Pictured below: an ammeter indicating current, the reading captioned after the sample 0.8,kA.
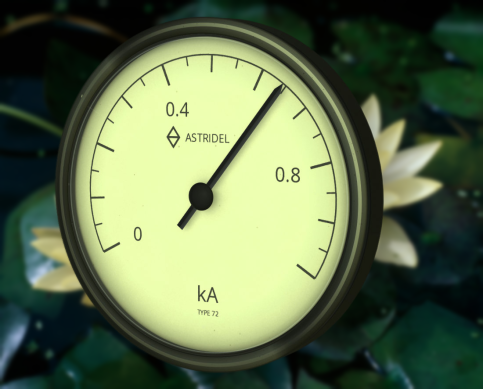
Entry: 0.65,kA
